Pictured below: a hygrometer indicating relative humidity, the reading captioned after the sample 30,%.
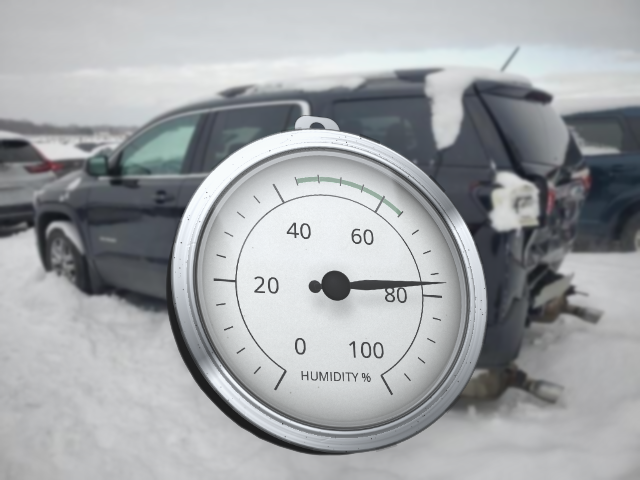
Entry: 78,%
